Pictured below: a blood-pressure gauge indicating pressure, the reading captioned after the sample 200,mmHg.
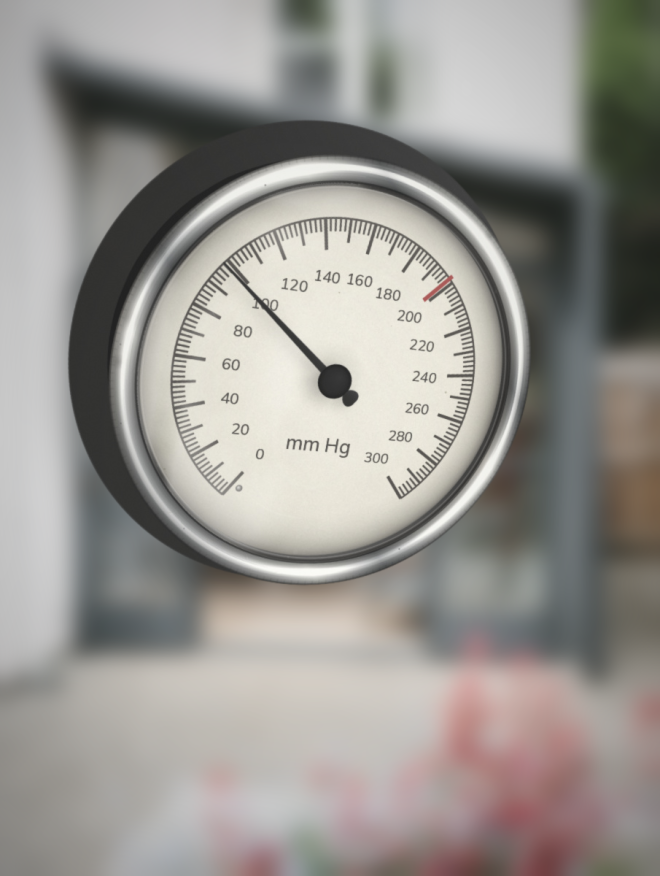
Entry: 98,mmHg
